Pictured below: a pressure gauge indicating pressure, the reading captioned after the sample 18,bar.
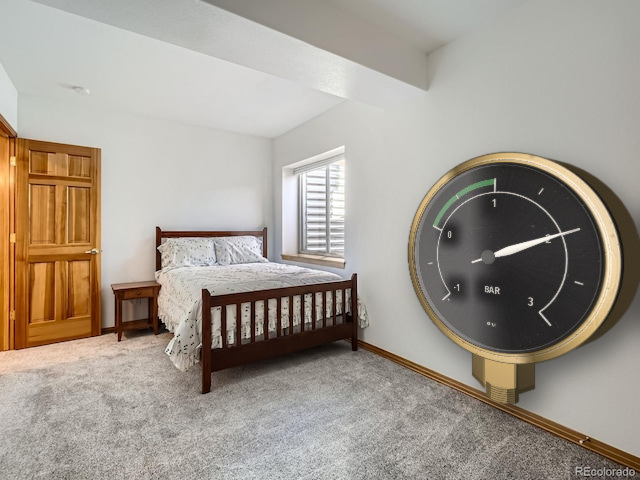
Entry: 2,bar
